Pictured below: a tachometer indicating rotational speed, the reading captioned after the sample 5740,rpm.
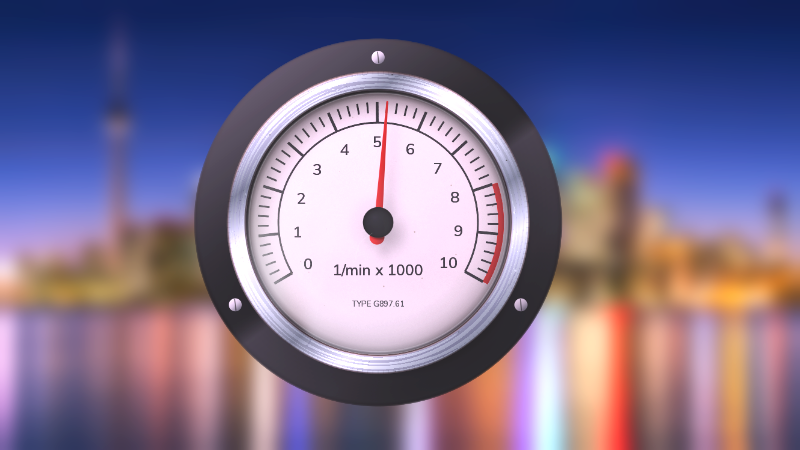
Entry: 5200,rpm
